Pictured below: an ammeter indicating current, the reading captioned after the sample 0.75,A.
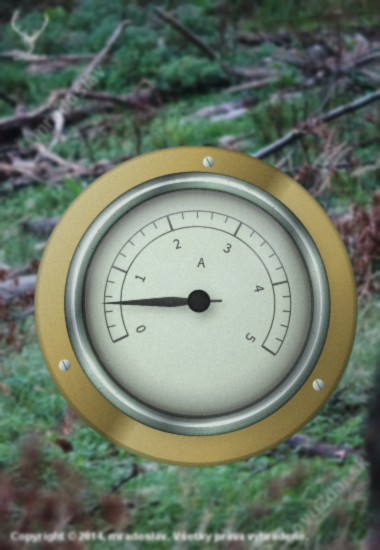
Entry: 0.5,A
